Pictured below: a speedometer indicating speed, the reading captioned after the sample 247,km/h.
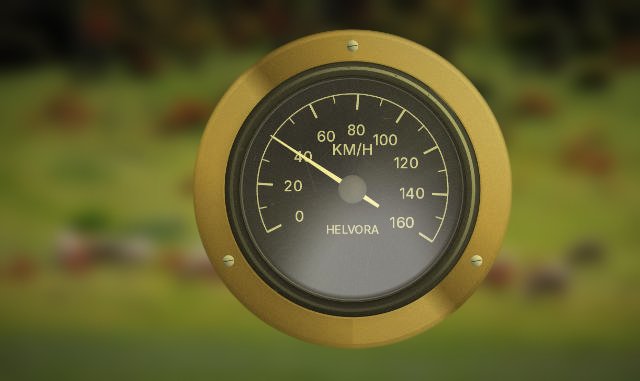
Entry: 40,km/h
